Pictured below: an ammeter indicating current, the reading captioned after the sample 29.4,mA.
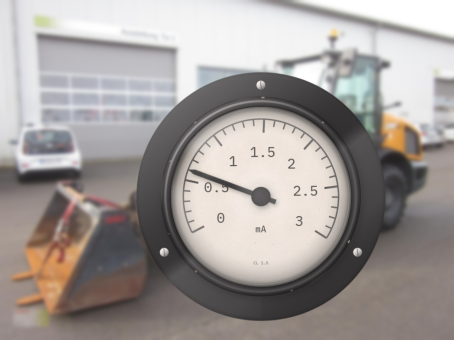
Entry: 0.6,mA
